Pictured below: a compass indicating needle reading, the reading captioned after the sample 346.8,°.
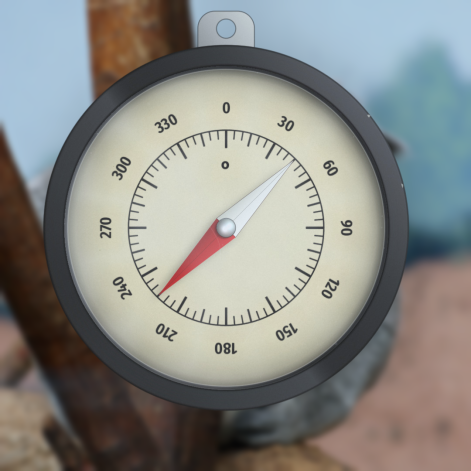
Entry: 225,°
